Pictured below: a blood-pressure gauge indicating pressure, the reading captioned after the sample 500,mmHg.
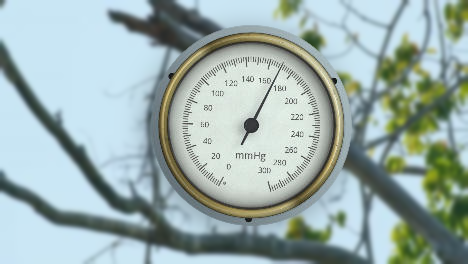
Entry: 170,mmHg
